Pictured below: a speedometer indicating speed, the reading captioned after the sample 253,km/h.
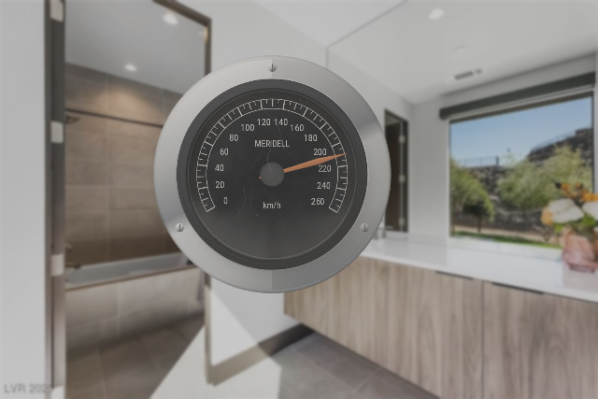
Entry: 210,km/h
